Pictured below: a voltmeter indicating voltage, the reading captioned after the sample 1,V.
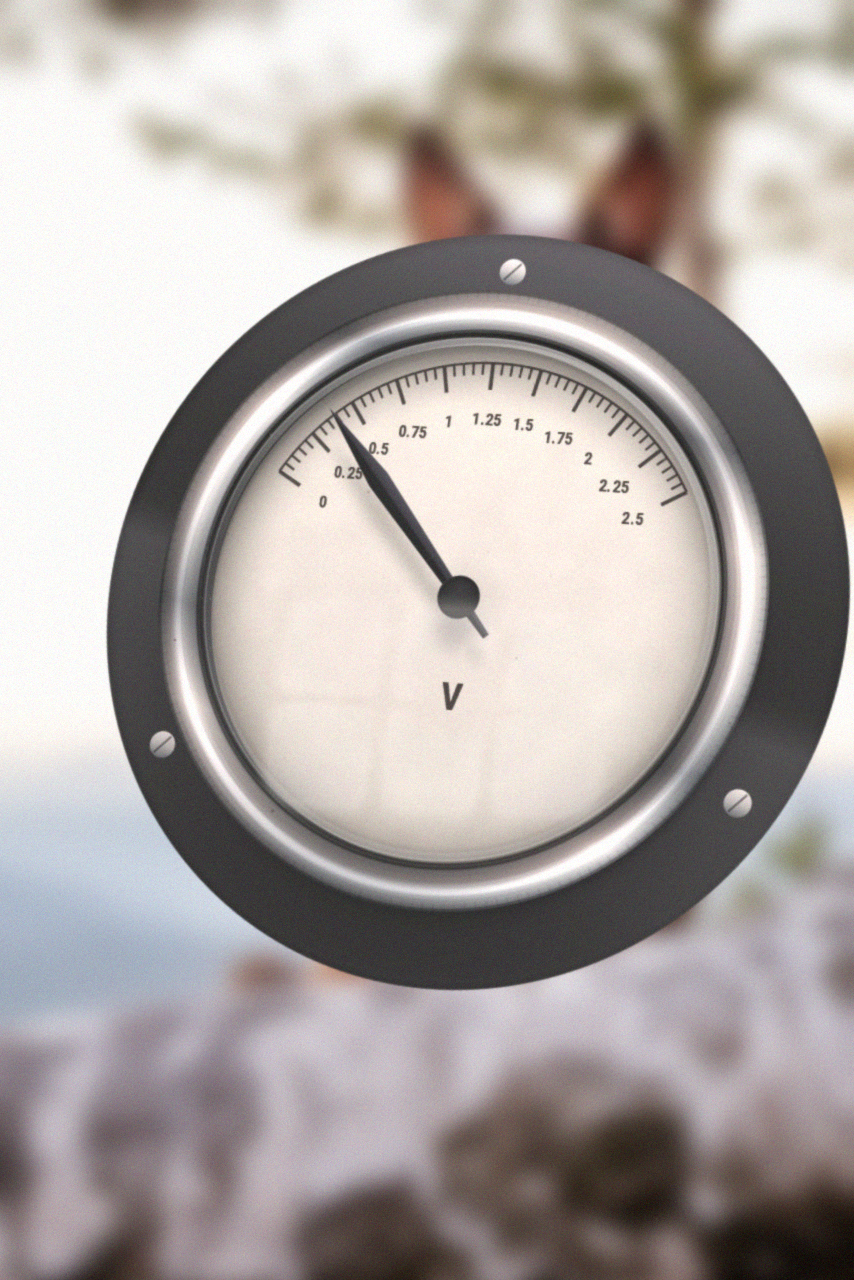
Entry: 0.4,V
